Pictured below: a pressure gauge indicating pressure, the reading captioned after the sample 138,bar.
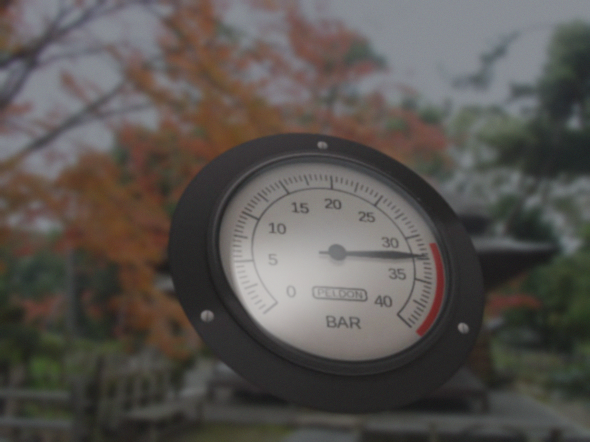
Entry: 32.5,bar
